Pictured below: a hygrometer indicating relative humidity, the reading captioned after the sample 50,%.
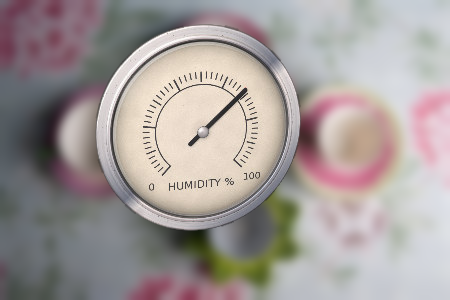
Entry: 68,%
